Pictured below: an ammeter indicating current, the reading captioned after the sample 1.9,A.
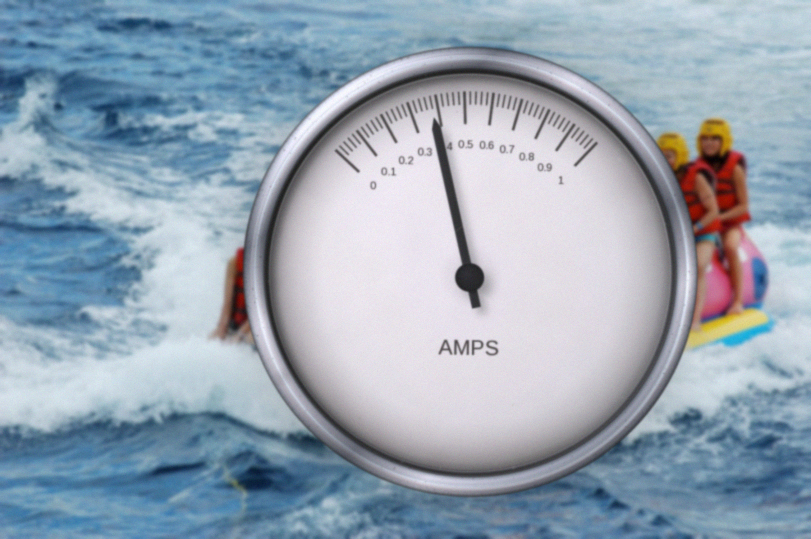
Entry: 0.38,A
